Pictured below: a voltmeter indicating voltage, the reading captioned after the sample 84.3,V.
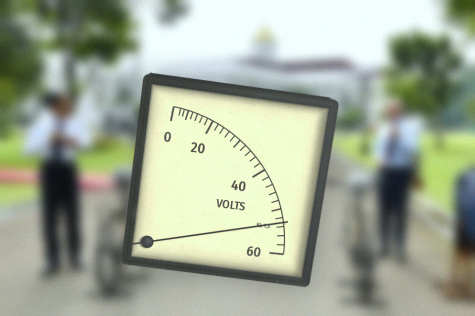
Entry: 53,V
